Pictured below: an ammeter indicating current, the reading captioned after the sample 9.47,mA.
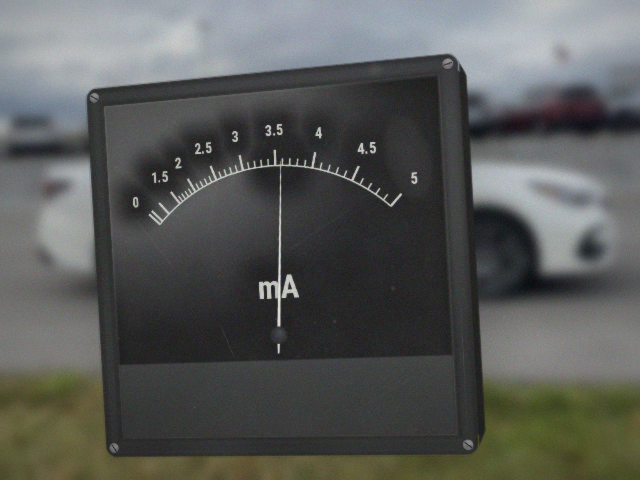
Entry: 3.6,mA
